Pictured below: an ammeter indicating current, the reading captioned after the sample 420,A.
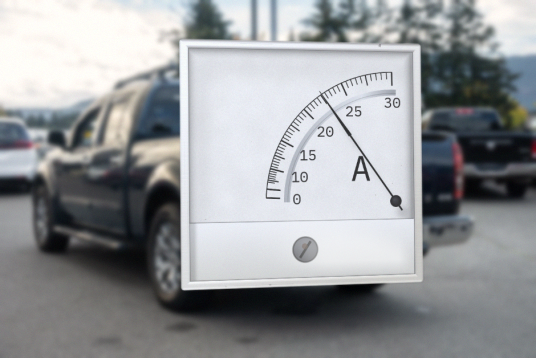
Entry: 22.5,A
